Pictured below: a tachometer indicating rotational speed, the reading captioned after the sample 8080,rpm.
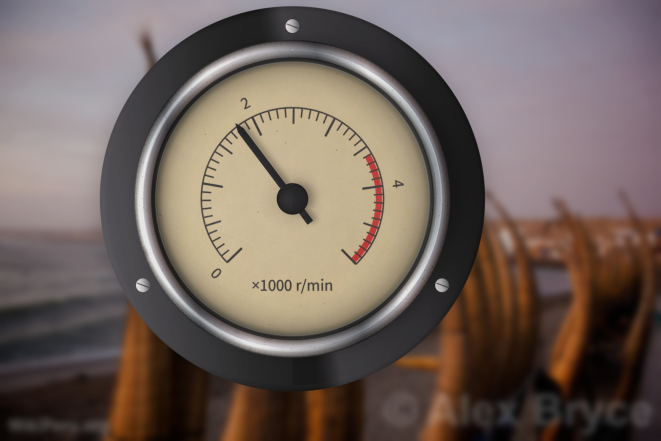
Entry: 1800,rpm
